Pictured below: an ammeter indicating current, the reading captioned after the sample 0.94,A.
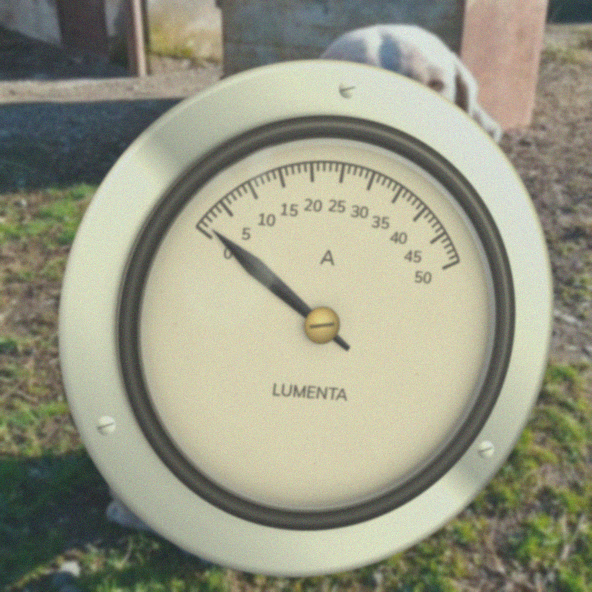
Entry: 1,A
